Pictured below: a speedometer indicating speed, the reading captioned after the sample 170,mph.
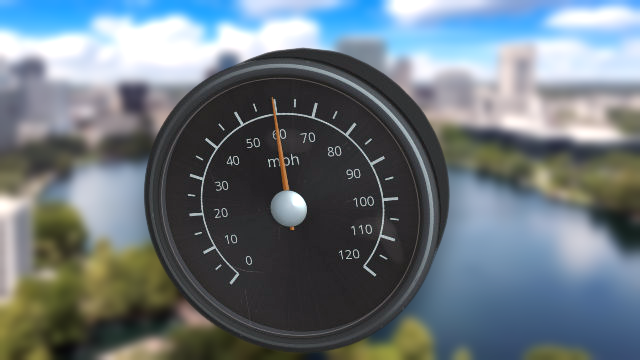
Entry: 60,mph
